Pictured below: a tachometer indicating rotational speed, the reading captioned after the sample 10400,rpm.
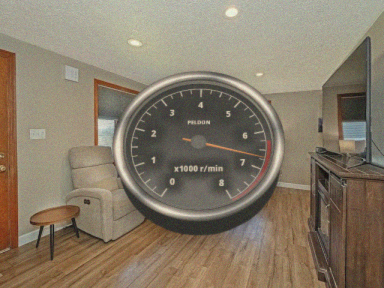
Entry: 6750,rpm
